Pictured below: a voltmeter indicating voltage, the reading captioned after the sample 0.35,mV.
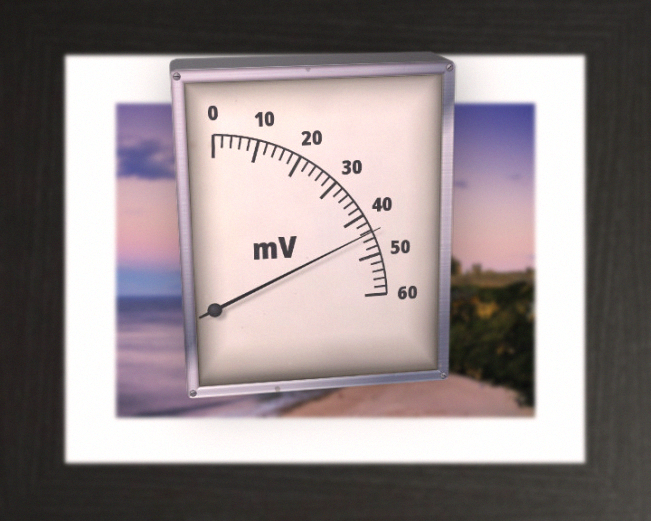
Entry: 44,mV
